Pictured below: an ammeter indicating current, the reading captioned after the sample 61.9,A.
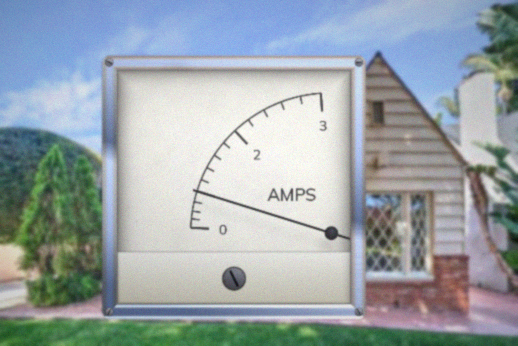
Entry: 1,A
